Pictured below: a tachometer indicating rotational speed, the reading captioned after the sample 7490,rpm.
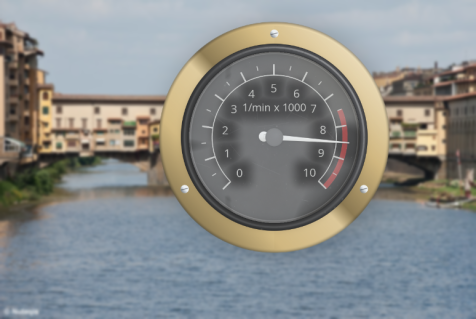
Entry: 8500,rpm
